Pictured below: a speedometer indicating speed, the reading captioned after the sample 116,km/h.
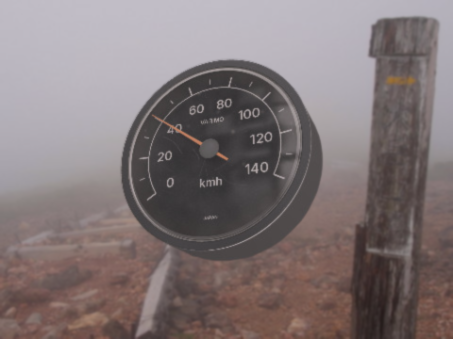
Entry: 40,km/h
